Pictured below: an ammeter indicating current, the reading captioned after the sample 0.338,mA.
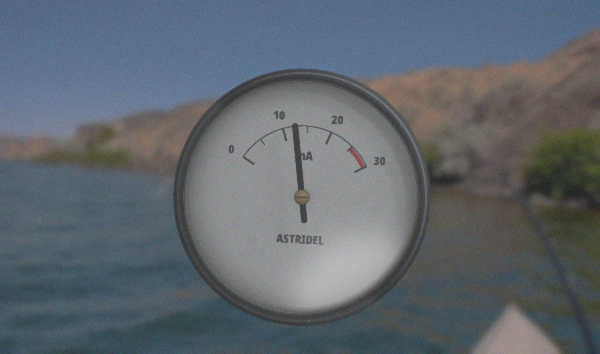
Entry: 12.5,mA
